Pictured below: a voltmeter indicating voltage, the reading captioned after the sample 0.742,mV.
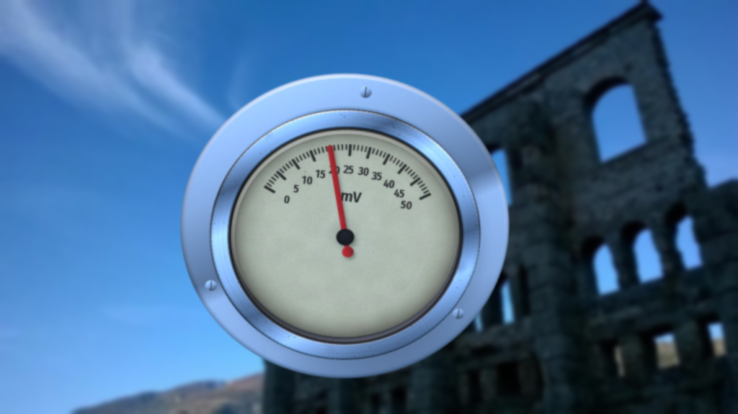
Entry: 20,mV
